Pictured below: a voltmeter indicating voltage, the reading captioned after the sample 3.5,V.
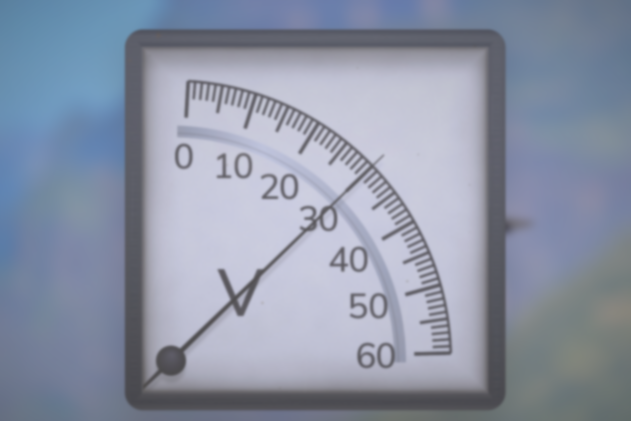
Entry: 30,V
